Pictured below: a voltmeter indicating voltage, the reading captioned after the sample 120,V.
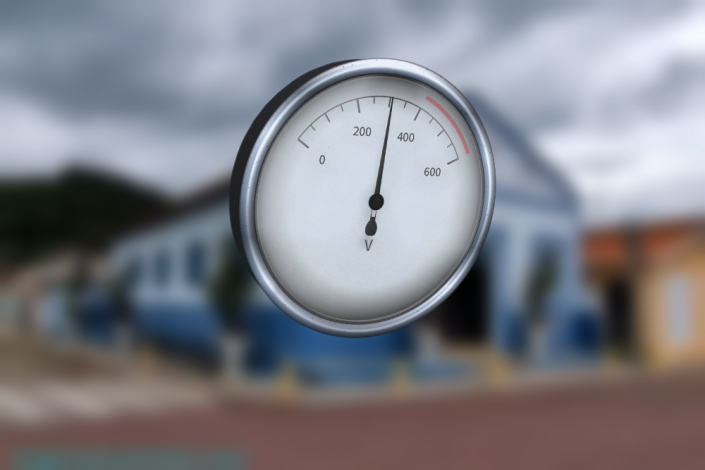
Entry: 300,V
